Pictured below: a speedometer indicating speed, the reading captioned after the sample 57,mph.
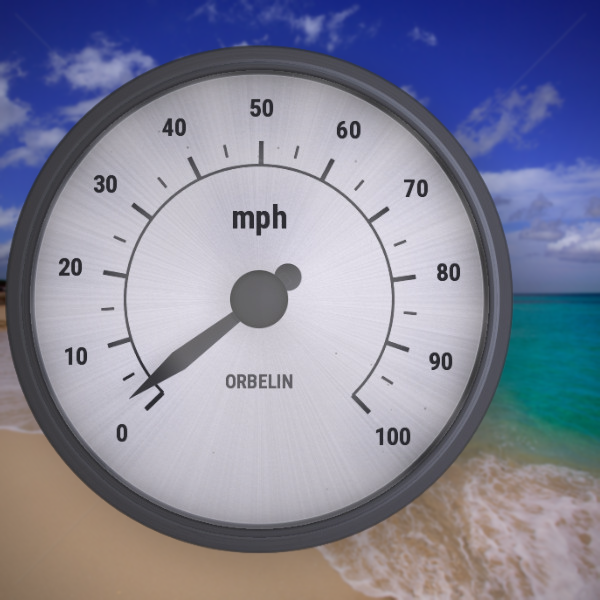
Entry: 2.5,mph
